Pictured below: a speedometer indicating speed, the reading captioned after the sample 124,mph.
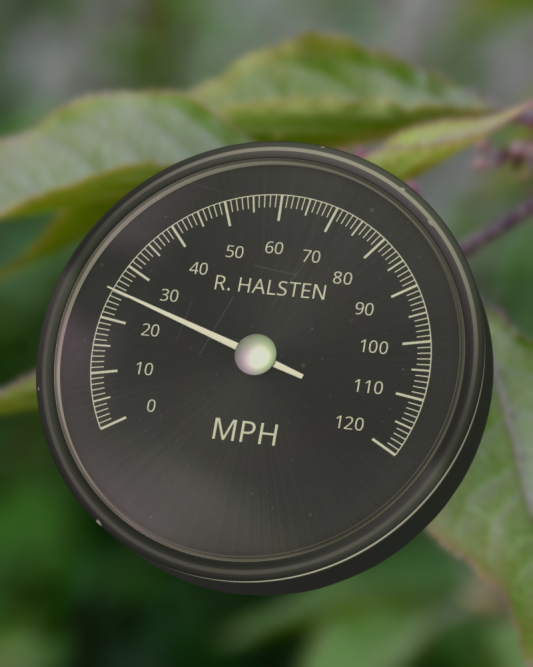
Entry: 25,mph
